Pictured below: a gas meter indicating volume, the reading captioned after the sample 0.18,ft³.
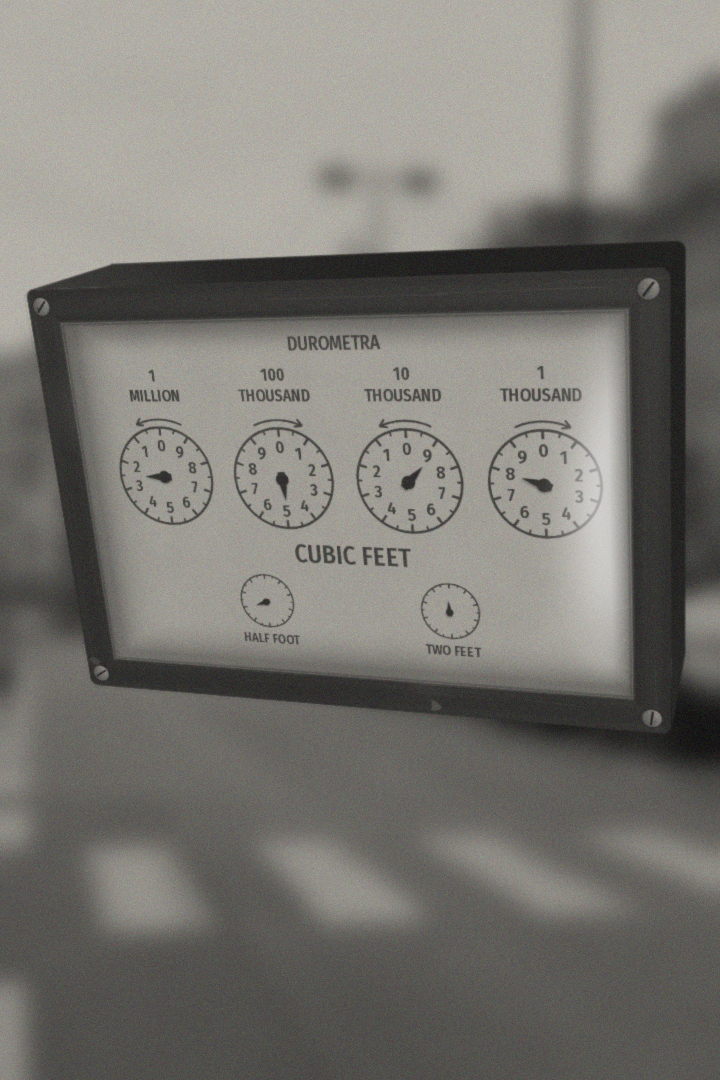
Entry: 248800,ft³
